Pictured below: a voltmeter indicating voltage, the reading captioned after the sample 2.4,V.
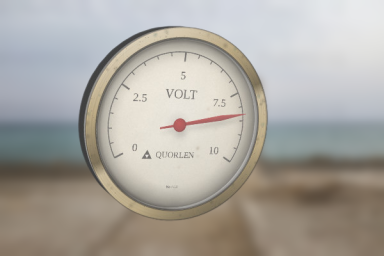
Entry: 8.25,V
